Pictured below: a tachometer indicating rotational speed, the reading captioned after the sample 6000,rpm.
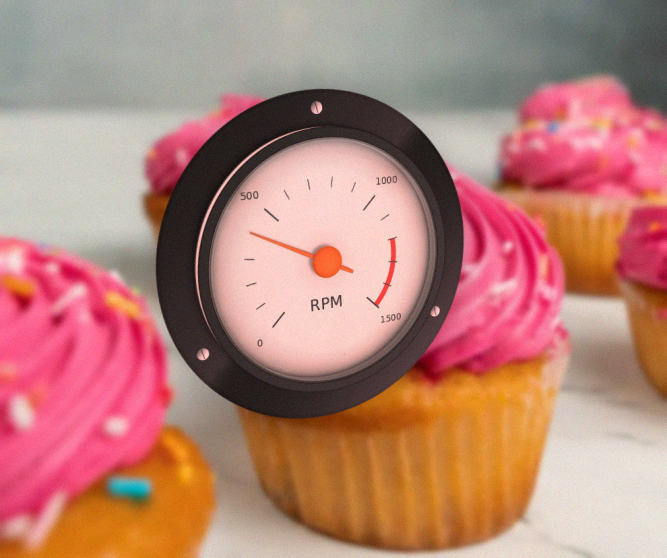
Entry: 400,rpm
